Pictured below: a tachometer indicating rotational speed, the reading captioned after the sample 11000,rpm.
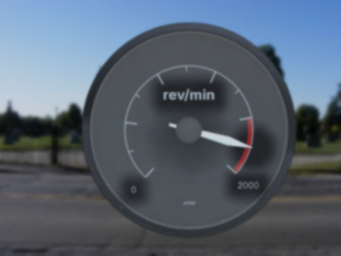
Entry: 1800,rpm
